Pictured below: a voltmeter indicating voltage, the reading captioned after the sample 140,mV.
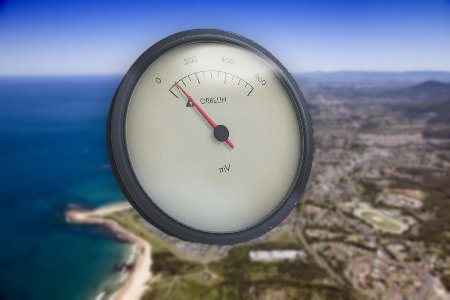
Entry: 50,mV
